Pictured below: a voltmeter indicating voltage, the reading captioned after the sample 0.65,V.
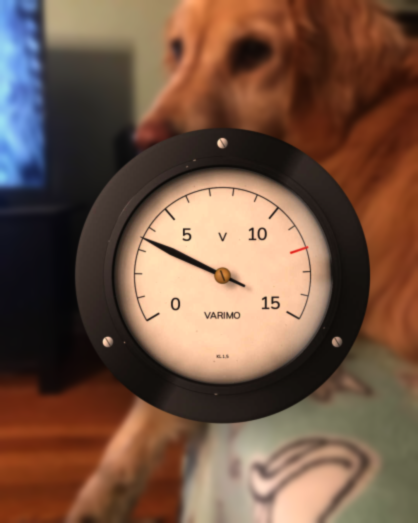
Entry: 3.5,V
